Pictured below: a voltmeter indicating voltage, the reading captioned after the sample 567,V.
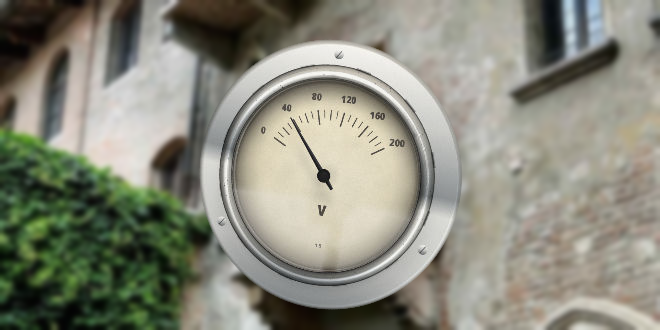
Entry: 40,V
